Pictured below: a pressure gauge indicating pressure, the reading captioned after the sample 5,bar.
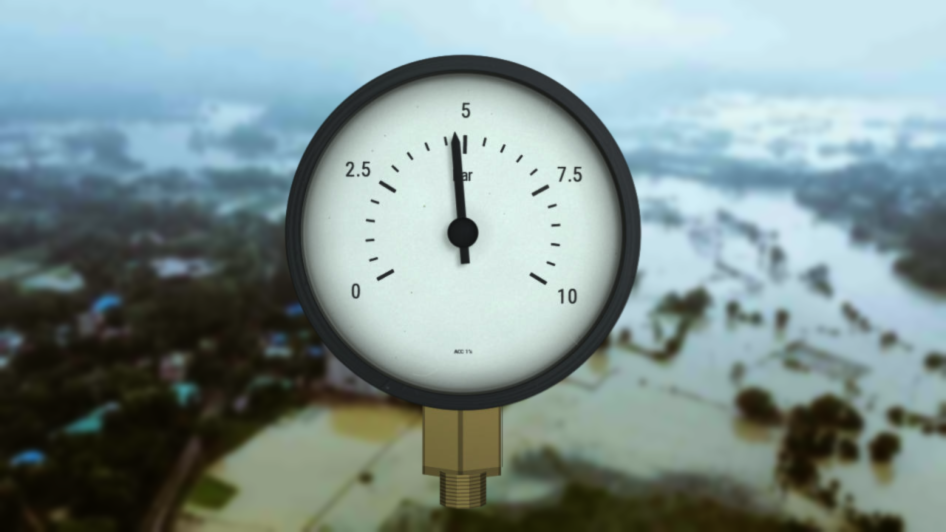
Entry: 4.75,bar
